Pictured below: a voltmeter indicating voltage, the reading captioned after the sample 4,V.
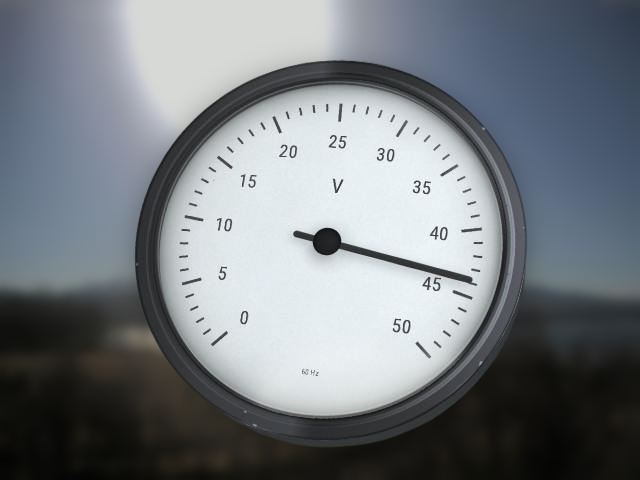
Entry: 44,V
